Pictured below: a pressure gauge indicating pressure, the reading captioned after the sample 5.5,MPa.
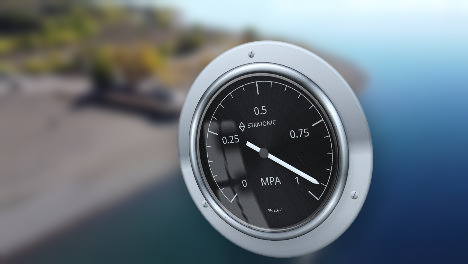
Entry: 0.95,MPa
